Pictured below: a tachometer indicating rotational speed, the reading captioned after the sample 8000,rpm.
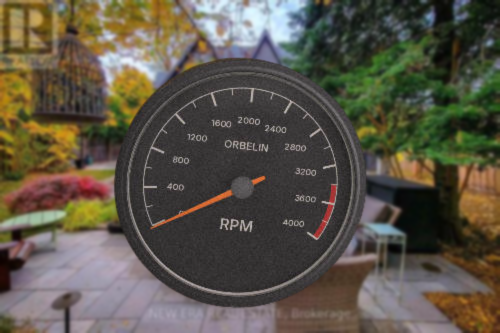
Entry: 0,rpm
